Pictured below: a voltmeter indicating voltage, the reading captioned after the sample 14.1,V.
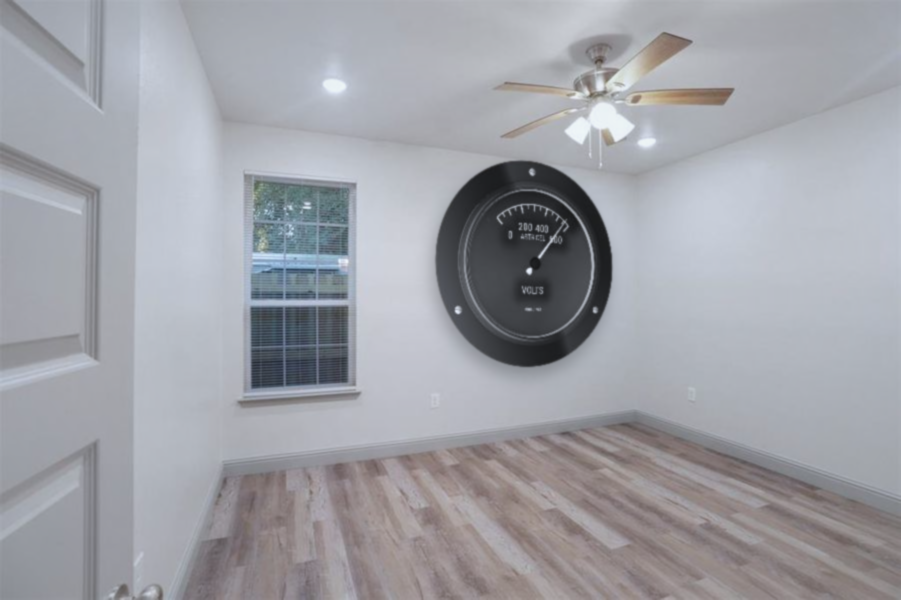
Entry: 550,V
